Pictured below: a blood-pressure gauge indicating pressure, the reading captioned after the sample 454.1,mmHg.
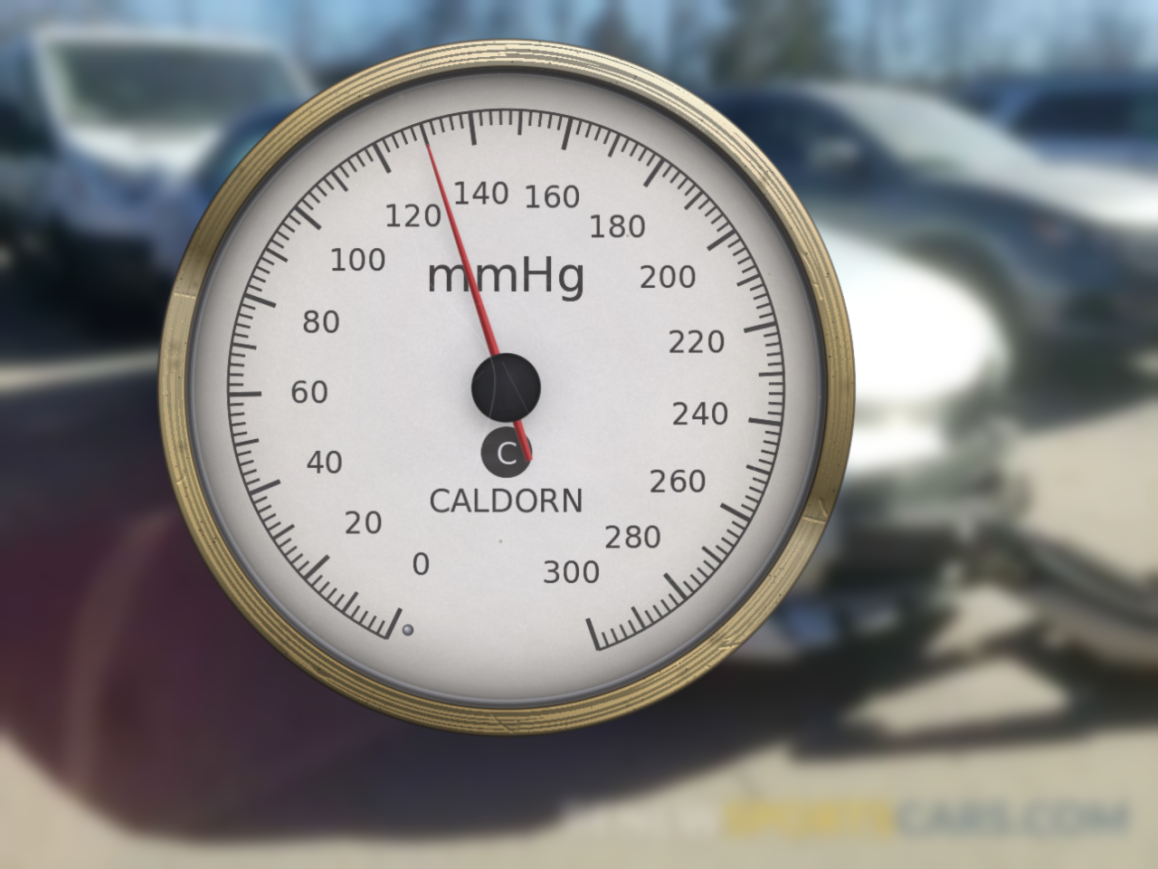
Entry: 130,mmHg
